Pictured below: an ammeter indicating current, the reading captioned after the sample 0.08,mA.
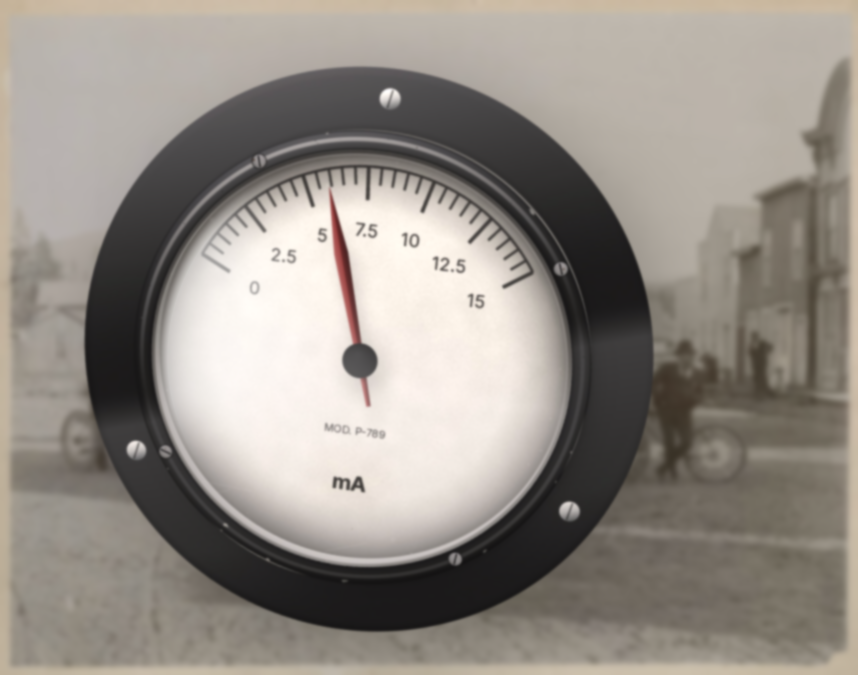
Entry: 6,mA
